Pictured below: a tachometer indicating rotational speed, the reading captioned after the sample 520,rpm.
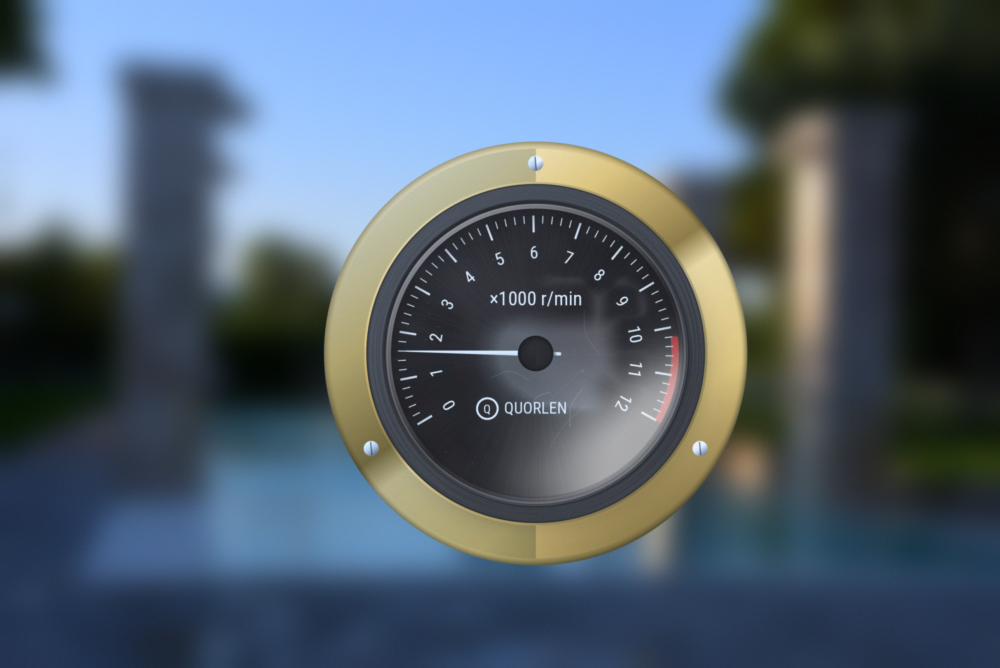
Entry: 1600,rpm
